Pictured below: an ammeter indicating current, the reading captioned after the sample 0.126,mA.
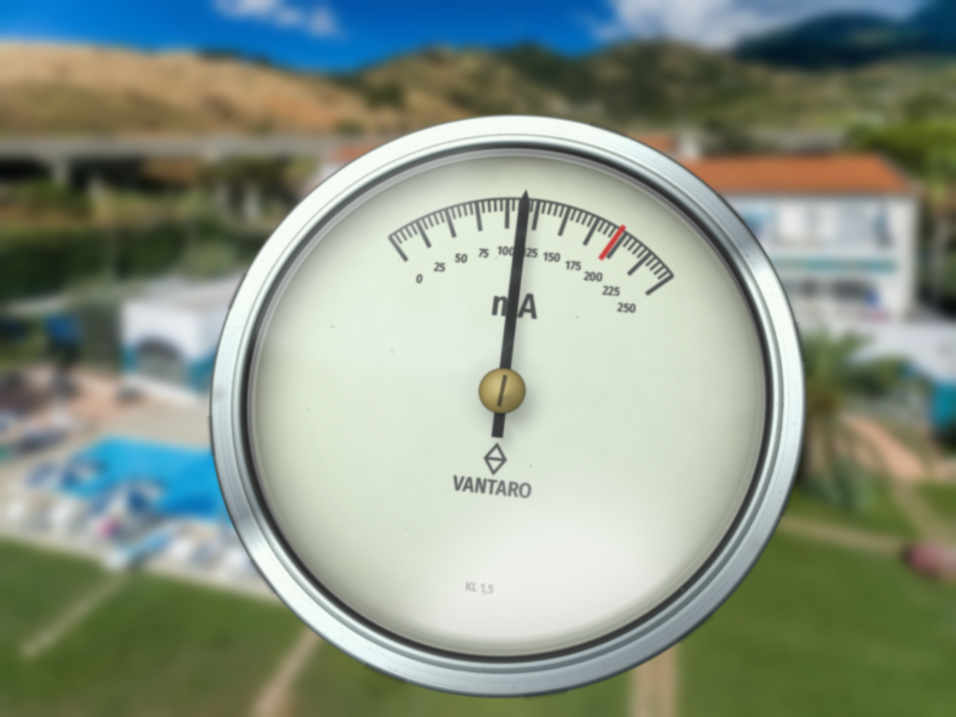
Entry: 115,mA
